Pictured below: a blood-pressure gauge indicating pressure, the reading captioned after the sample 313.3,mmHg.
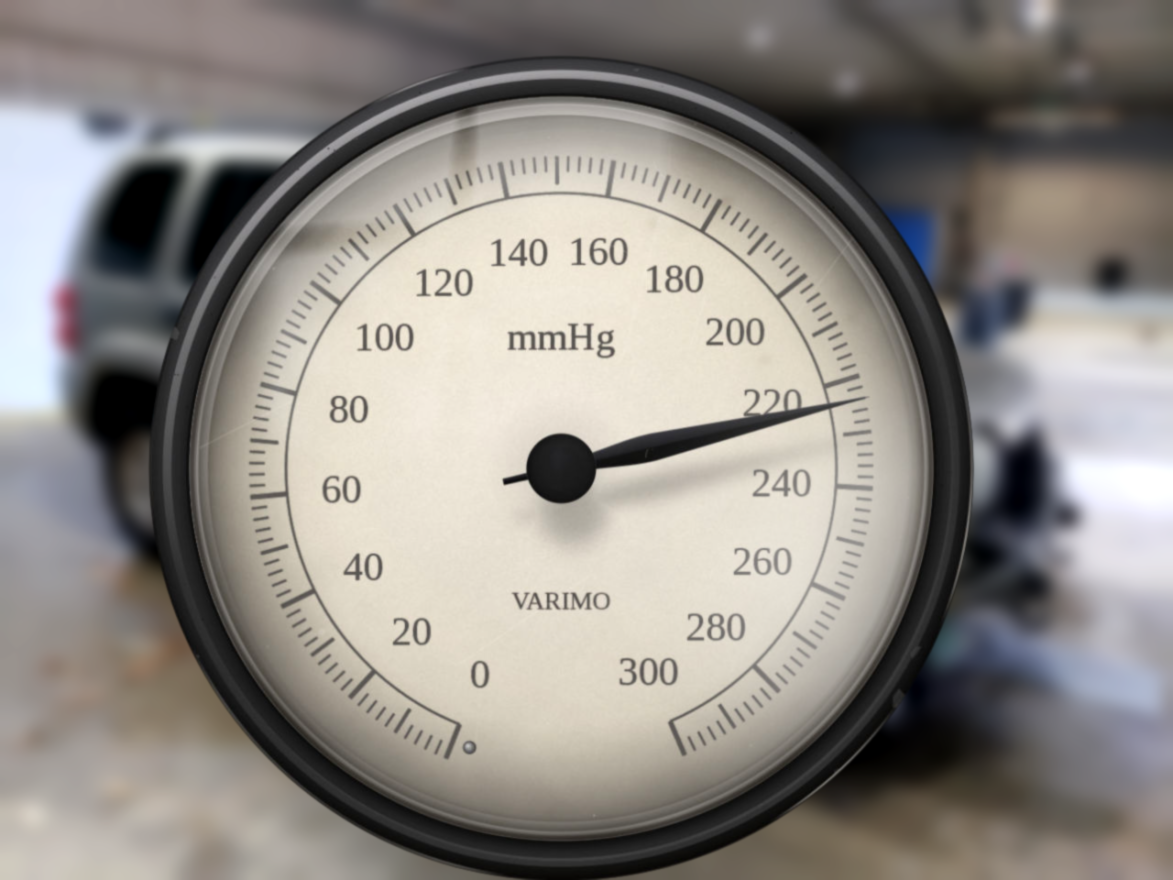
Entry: 224,mmHg
